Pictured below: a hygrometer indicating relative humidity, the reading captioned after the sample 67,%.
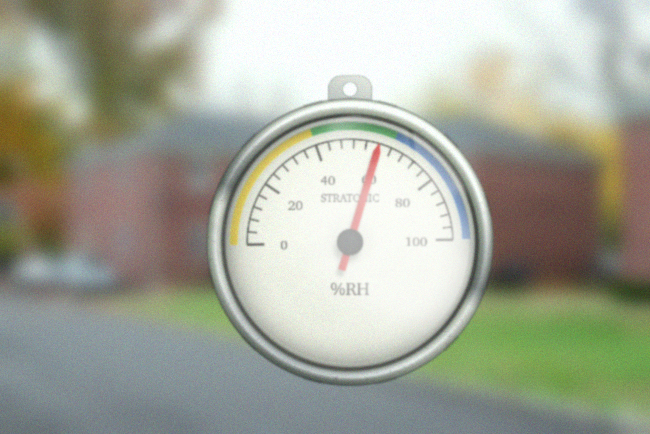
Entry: 60,%
